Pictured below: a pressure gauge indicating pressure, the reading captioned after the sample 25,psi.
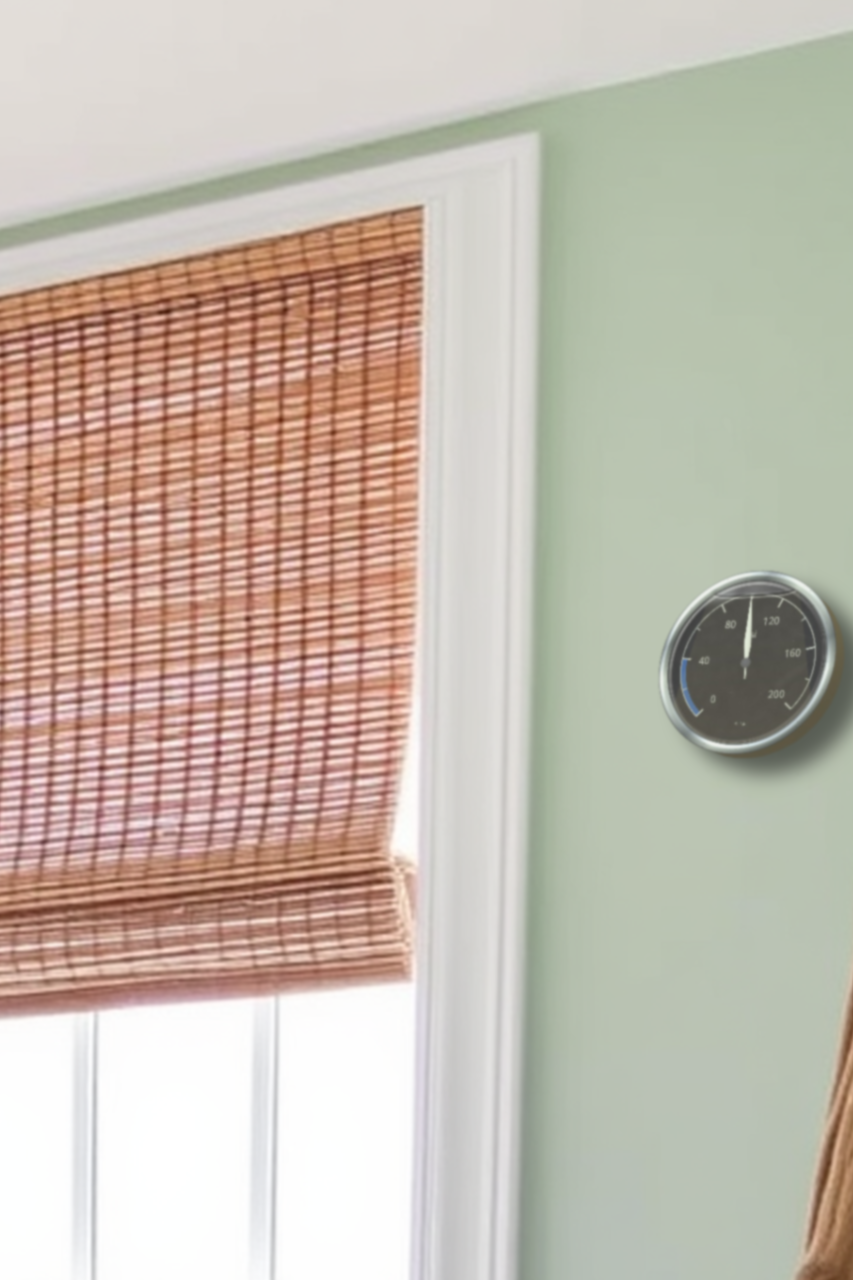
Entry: 100,psi
